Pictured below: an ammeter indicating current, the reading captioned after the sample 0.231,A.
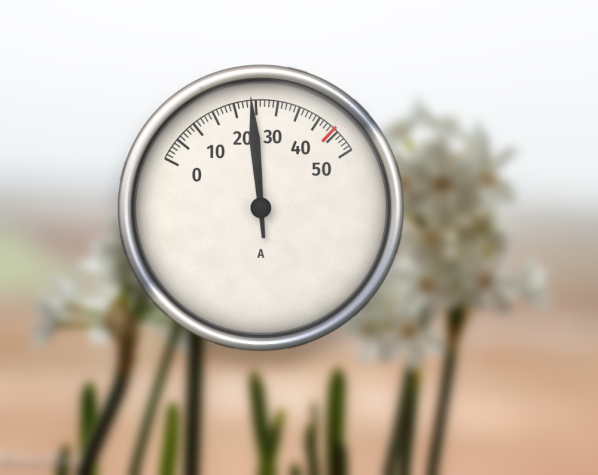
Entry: 24,A
